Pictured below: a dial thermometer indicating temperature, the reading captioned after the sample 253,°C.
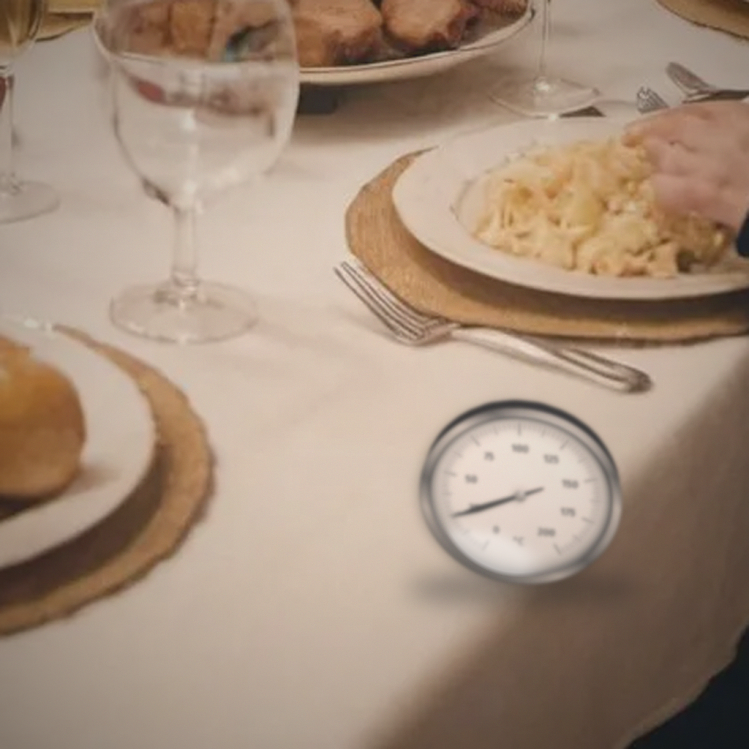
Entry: 25,°C
